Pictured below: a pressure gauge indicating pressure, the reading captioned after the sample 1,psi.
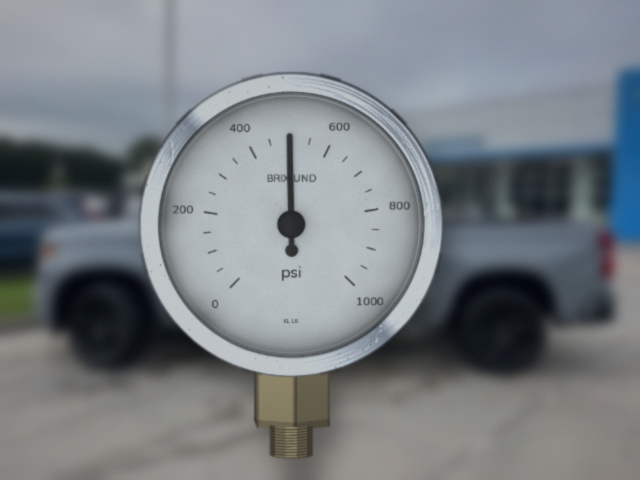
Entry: 500,psi
